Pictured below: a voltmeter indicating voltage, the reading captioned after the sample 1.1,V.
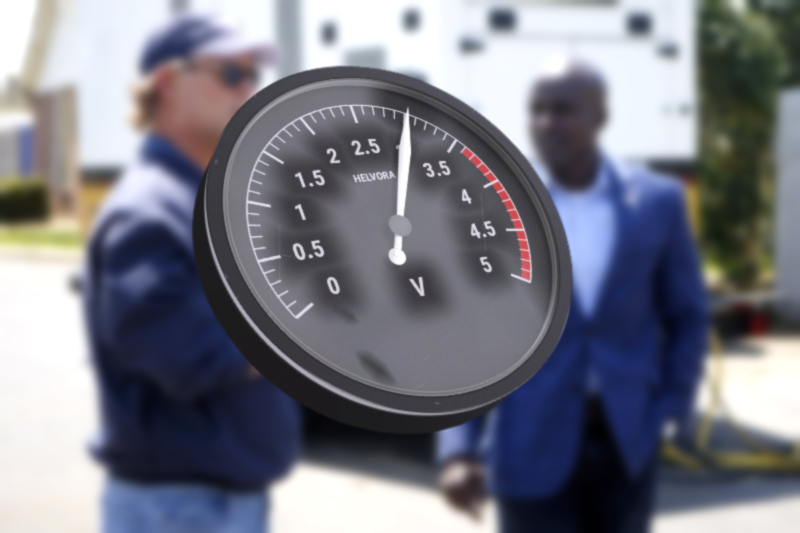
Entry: 3,V
